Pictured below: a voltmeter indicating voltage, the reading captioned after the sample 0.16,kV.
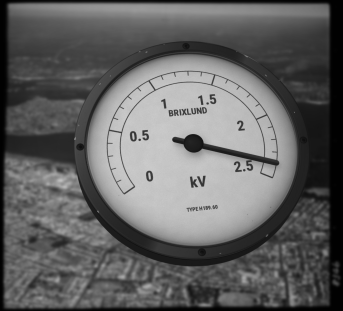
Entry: 2.4,kV
